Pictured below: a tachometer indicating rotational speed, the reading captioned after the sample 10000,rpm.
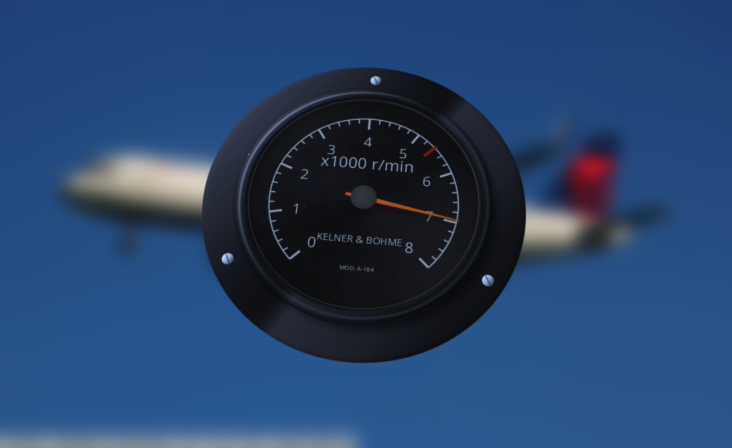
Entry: 7000,rpm
